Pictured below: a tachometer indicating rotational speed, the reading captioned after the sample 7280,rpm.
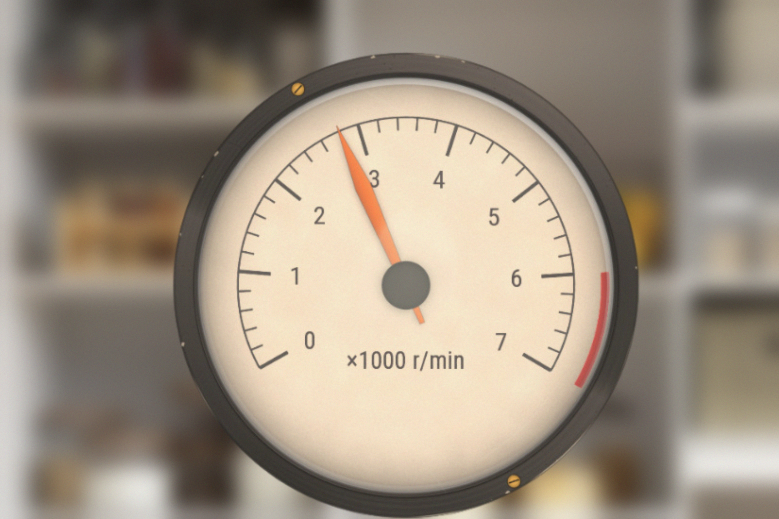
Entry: 2800,rpm
